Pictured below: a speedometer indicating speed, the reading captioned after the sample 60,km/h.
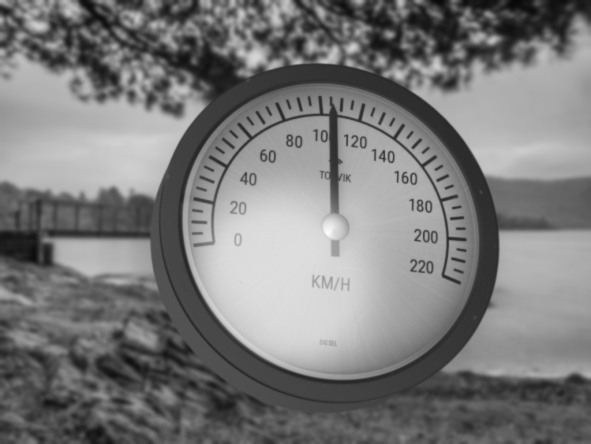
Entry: 105,km/h
